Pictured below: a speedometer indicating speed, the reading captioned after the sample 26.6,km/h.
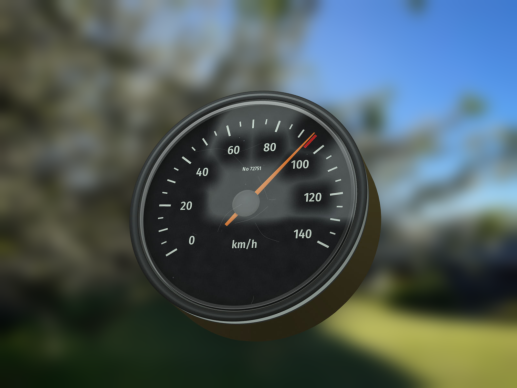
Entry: 95,km/h
